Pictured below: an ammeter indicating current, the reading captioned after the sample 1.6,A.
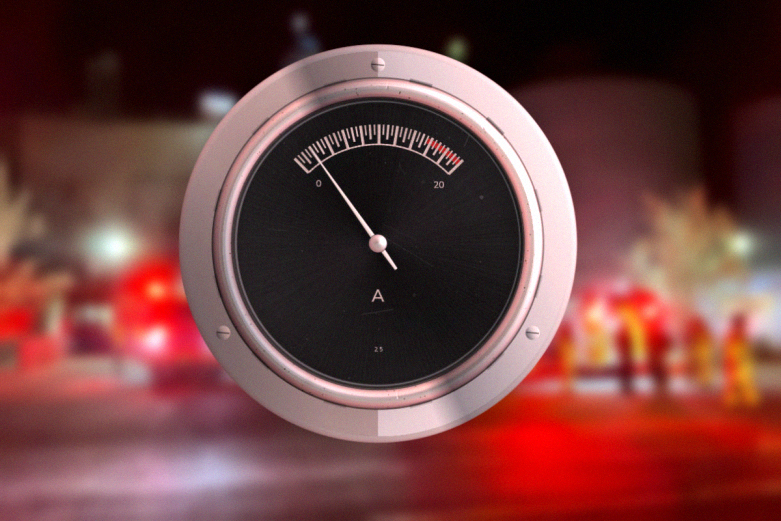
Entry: 2,A
